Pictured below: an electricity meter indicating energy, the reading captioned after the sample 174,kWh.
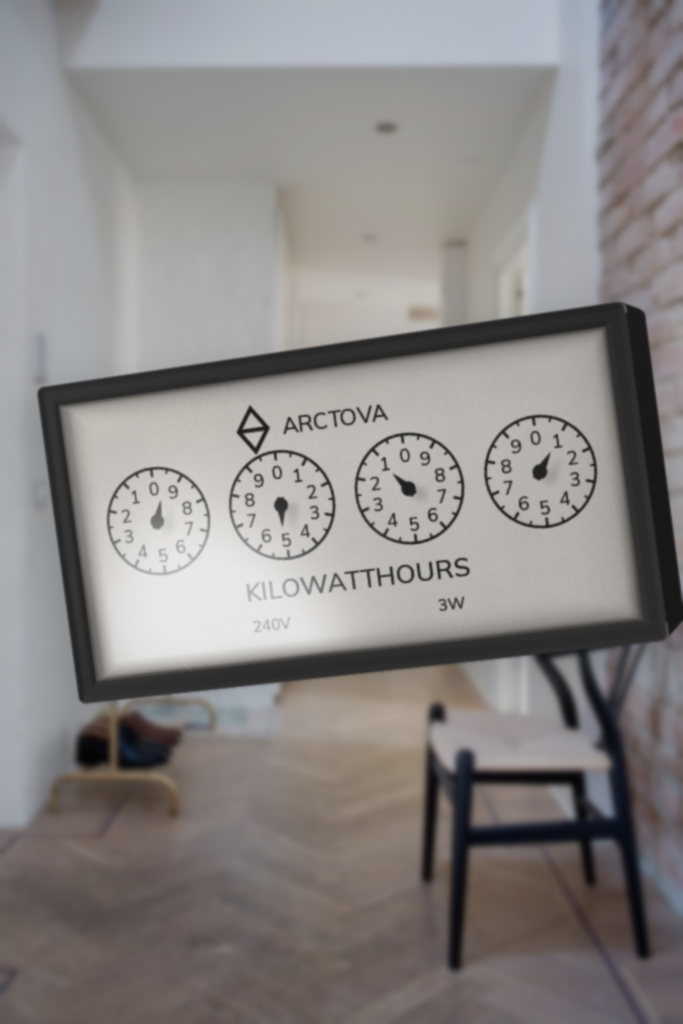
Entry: 9511,kWh
